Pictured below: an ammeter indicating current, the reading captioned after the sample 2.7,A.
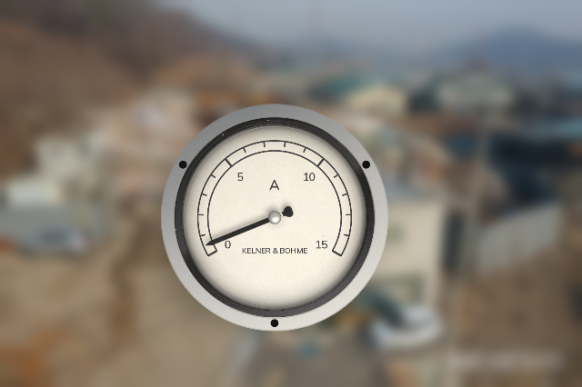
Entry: 0.5,A
